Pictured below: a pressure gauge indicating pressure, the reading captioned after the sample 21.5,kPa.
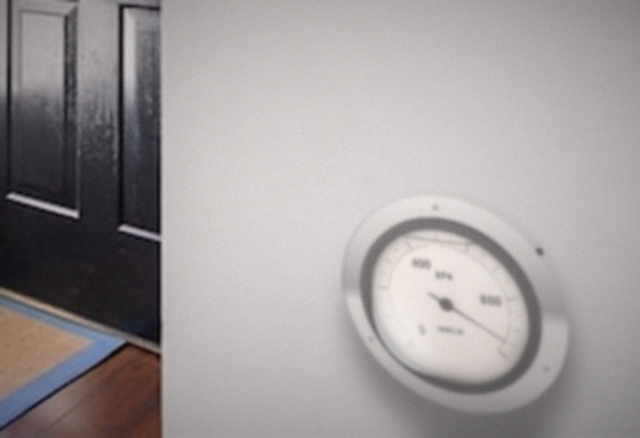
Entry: 950,kPa
